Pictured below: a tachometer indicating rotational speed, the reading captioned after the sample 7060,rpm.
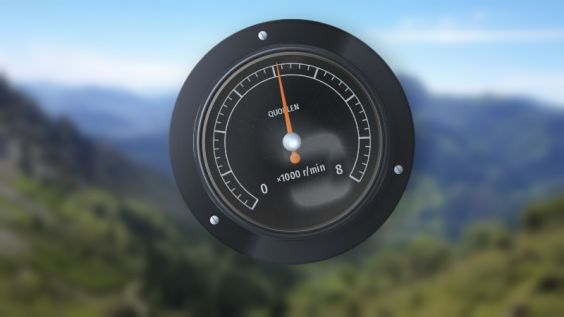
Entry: 4100,rpm
